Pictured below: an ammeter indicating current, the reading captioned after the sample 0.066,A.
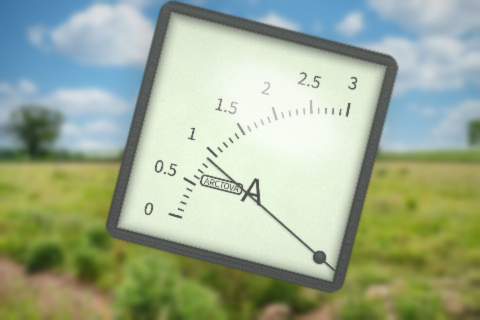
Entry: 0.9,A
